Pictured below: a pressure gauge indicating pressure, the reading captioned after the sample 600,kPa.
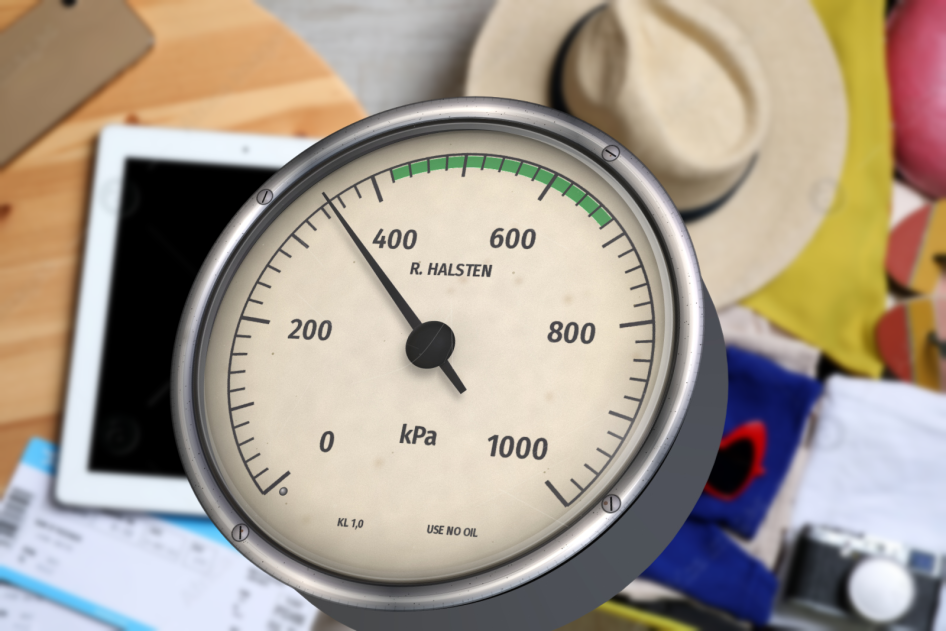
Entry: 350,kPa
